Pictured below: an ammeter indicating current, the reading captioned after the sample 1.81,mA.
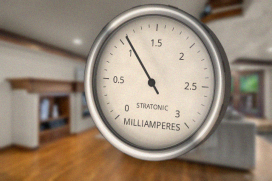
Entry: 1.1,mA
